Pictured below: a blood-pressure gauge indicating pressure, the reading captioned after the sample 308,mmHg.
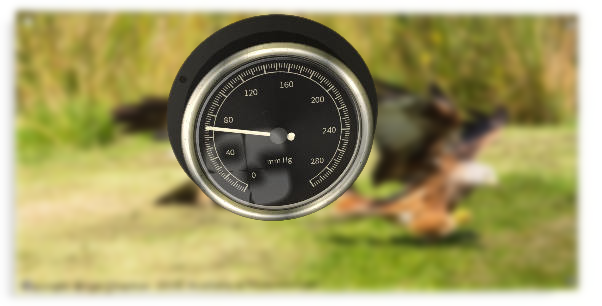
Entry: 70,mmHg
